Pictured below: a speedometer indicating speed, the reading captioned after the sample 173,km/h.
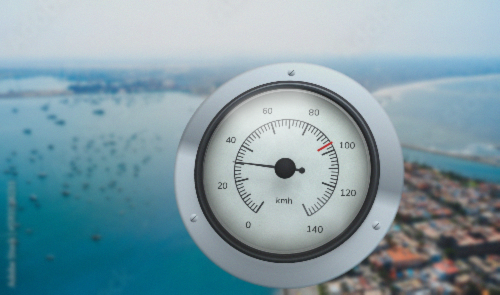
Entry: 30,km/h
